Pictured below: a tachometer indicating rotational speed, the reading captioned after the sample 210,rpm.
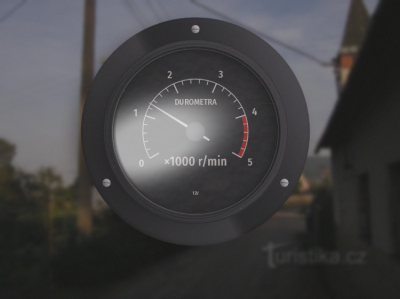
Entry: 1300,rpm
